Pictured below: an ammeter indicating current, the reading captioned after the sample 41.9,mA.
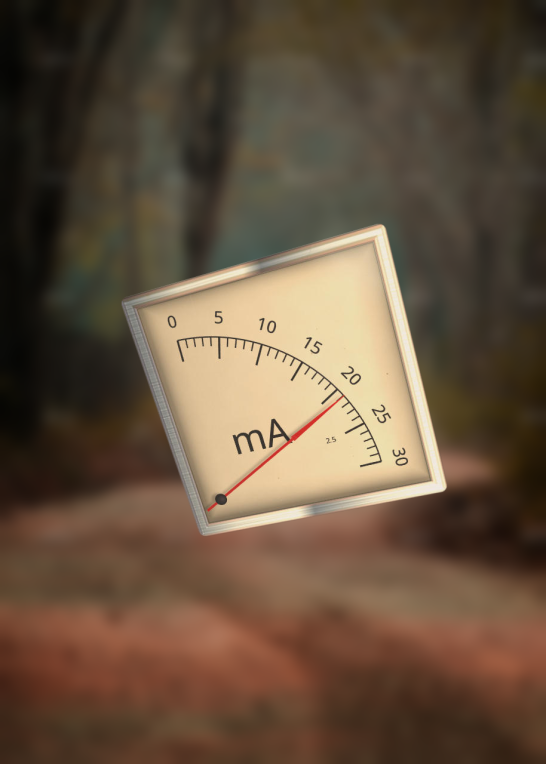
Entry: 21,mA
